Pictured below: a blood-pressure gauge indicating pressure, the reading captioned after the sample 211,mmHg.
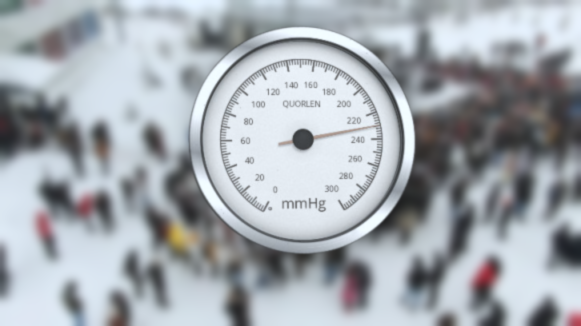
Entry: 230,mmHg
